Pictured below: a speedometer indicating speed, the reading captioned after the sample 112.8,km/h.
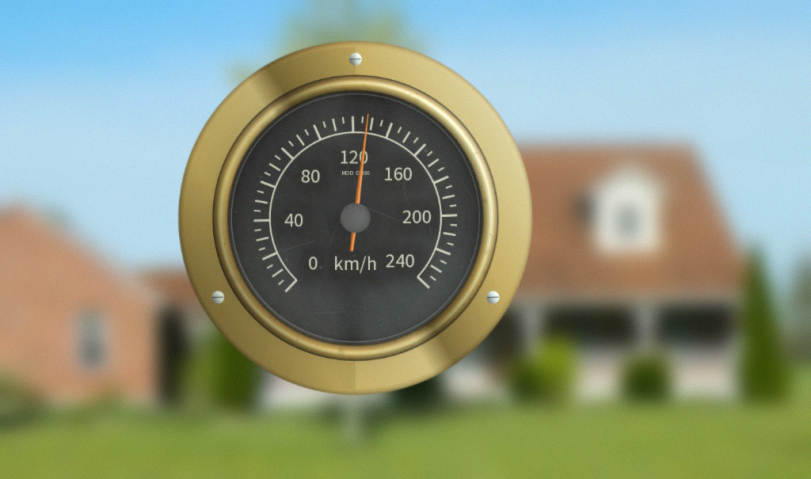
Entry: 127.5,km/h
